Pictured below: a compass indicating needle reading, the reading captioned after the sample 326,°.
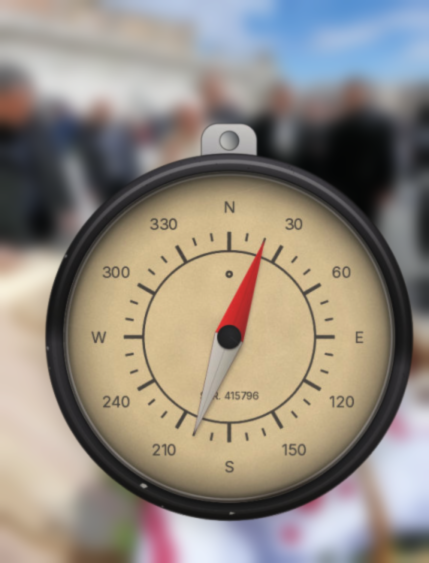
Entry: 20,°
